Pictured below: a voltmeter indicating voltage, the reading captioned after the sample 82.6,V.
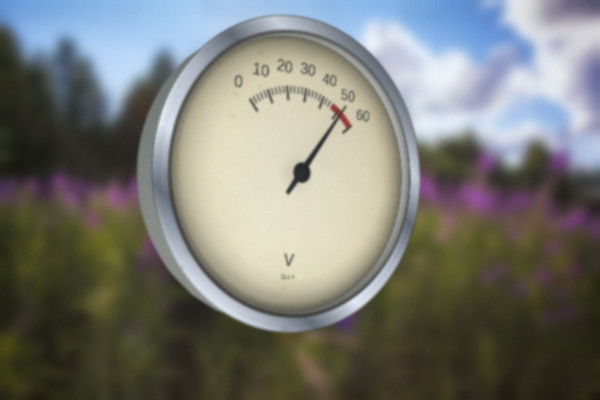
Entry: 50,V
